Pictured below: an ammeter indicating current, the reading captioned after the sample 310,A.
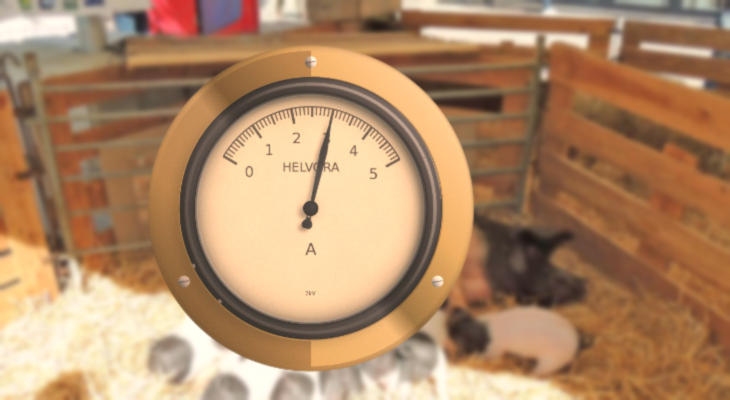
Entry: 3,A
